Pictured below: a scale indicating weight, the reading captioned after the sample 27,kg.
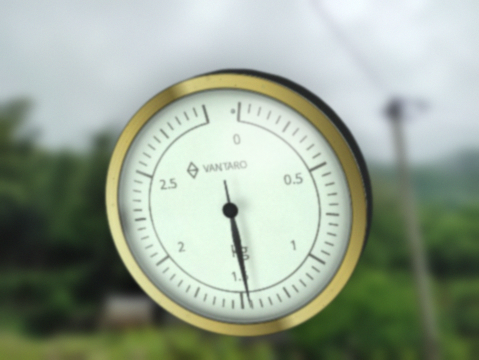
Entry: 1.45,kg
